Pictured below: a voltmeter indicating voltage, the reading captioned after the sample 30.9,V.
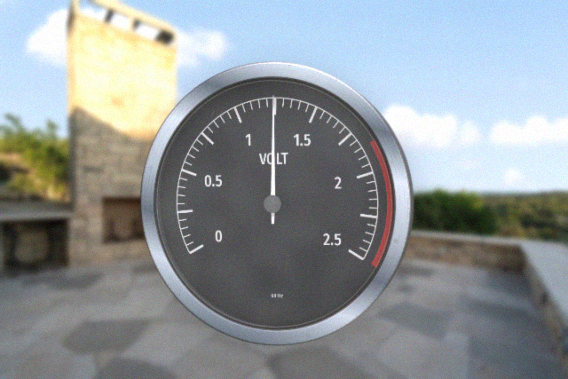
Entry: 1.25,V
